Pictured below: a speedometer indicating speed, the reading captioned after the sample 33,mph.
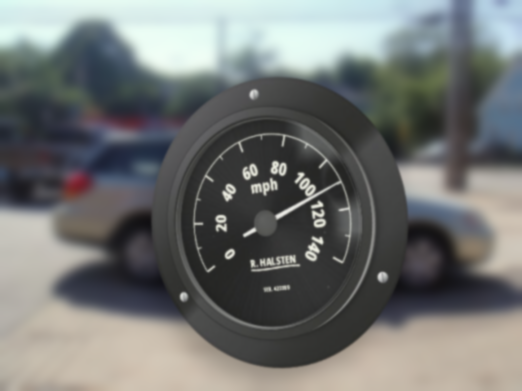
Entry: 110,mph
